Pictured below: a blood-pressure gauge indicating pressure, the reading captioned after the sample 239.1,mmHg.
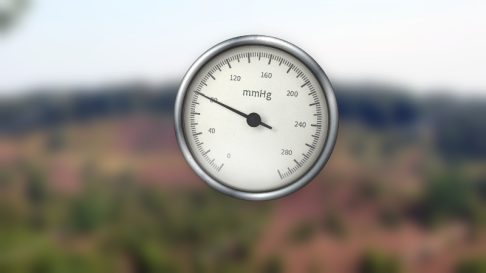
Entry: 80,mmHg
